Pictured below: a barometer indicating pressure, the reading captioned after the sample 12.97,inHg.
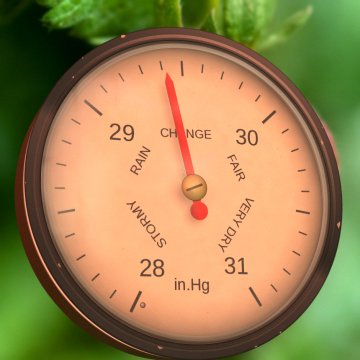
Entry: 29.4,inHg
